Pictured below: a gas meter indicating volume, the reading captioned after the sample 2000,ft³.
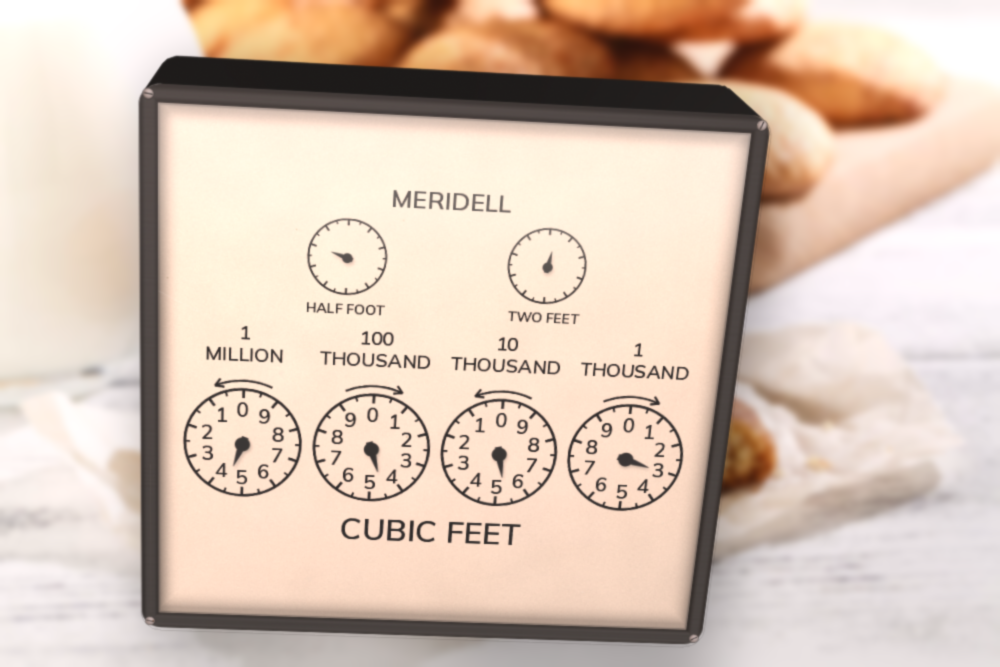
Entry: 445300,ft³
